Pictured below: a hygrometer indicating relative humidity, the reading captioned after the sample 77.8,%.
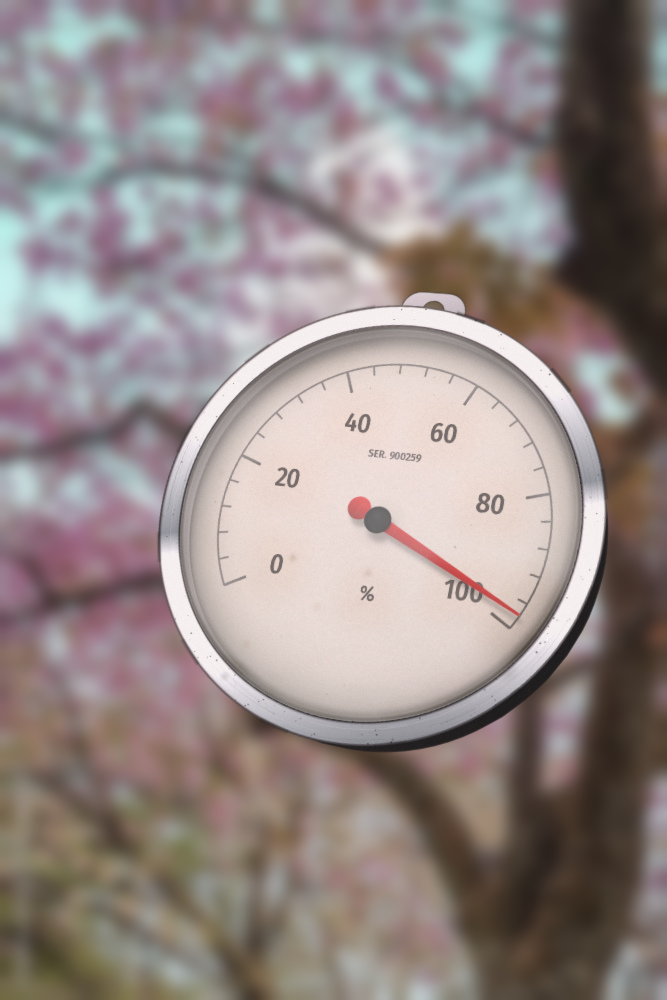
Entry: 98,%
